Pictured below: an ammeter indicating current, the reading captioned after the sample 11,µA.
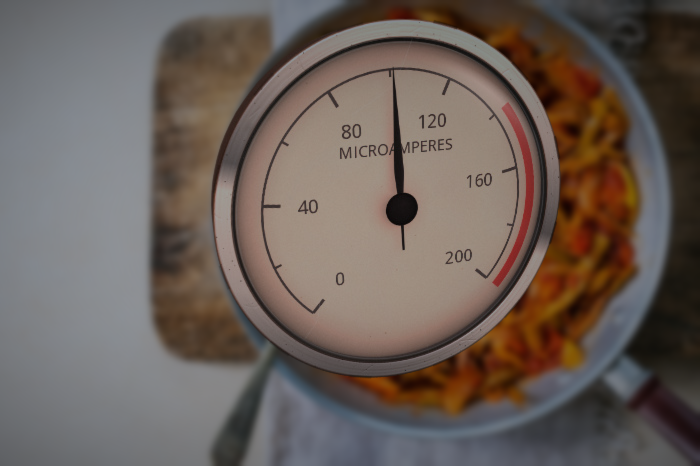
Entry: 100,µA
